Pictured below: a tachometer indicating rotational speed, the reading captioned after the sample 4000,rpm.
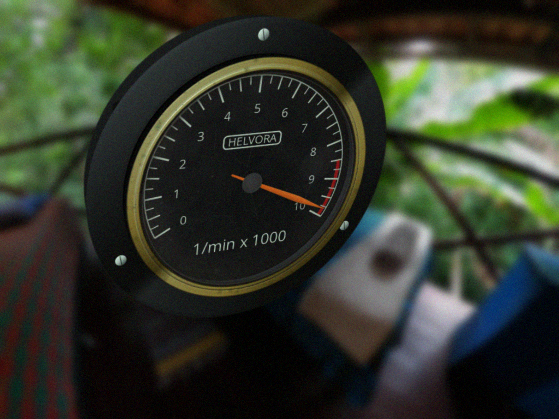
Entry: 9750,rpm
